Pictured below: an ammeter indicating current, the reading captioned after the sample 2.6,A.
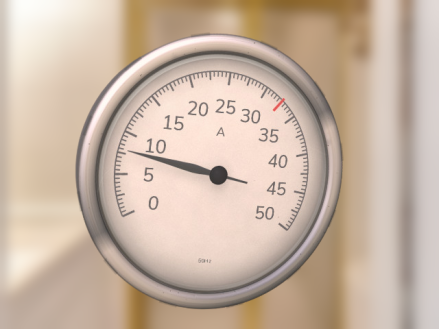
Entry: 8,A
